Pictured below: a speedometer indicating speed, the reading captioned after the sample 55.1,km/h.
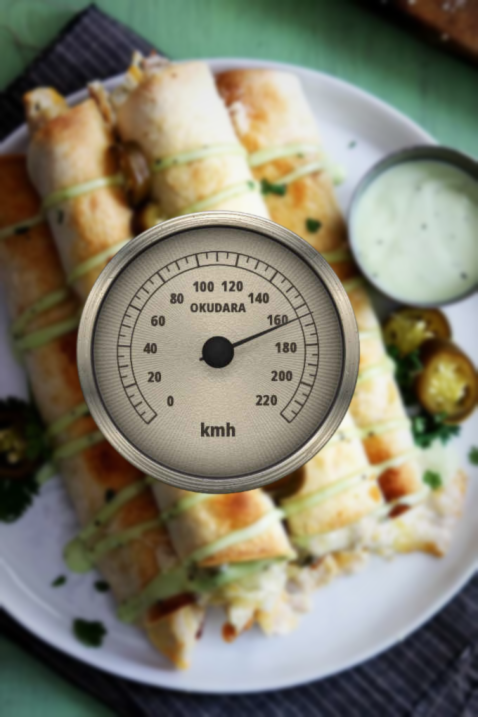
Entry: 165,km/h
